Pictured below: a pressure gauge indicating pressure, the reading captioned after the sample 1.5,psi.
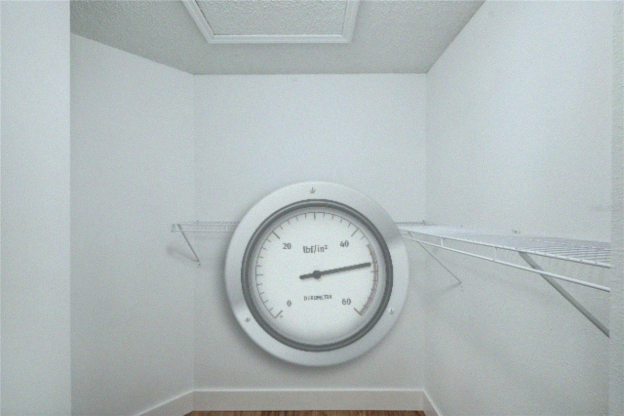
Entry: 48,psi
